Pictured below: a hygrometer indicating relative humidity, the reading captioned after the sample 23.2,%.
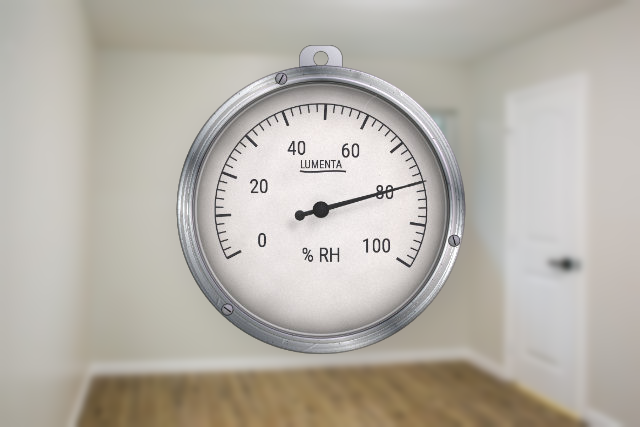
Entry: 80,%
